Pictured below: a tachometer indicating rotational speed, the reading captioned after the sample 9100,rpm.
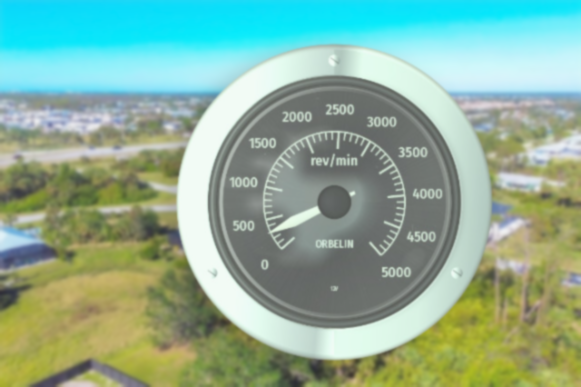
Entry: 300,rpm
